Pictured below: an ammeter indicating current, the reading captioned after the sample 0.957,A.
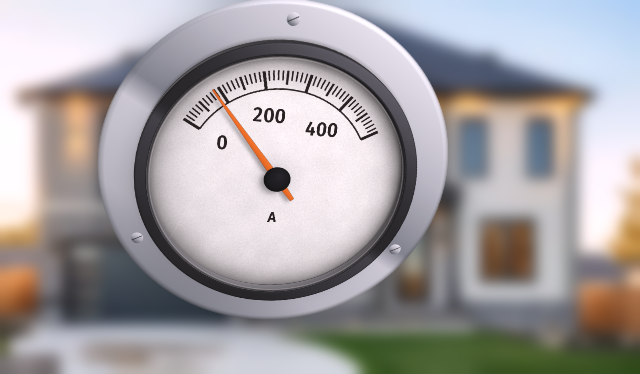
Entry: 90,A
